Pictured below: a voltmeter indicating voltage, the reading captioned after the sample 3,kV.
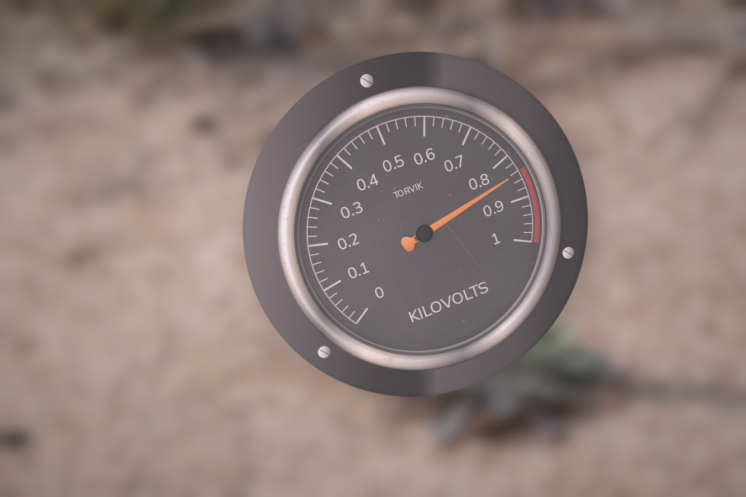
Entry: 0.84,kV
